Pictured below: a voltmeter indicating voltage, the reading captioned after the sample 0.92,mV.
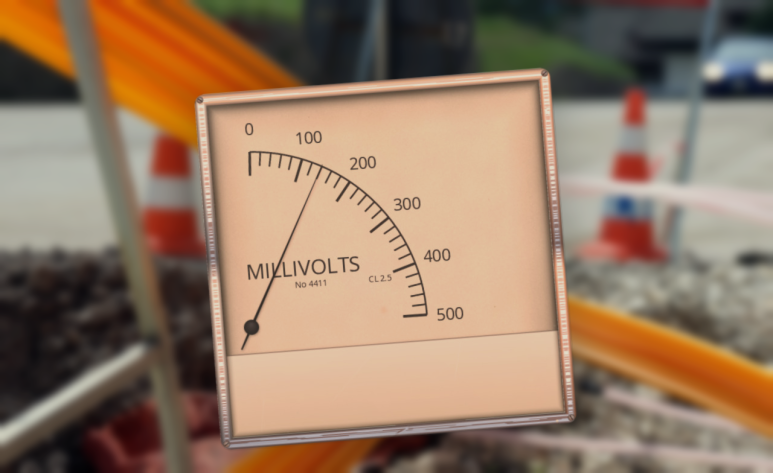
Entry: 140,mV
